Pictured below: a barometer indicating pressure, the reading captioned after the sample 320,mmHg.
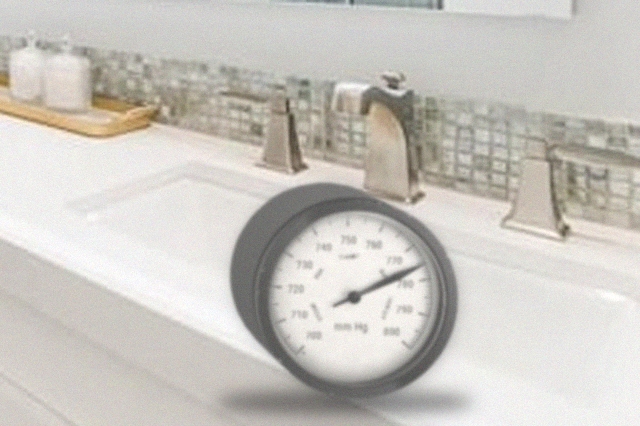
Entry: 775,mmHg
